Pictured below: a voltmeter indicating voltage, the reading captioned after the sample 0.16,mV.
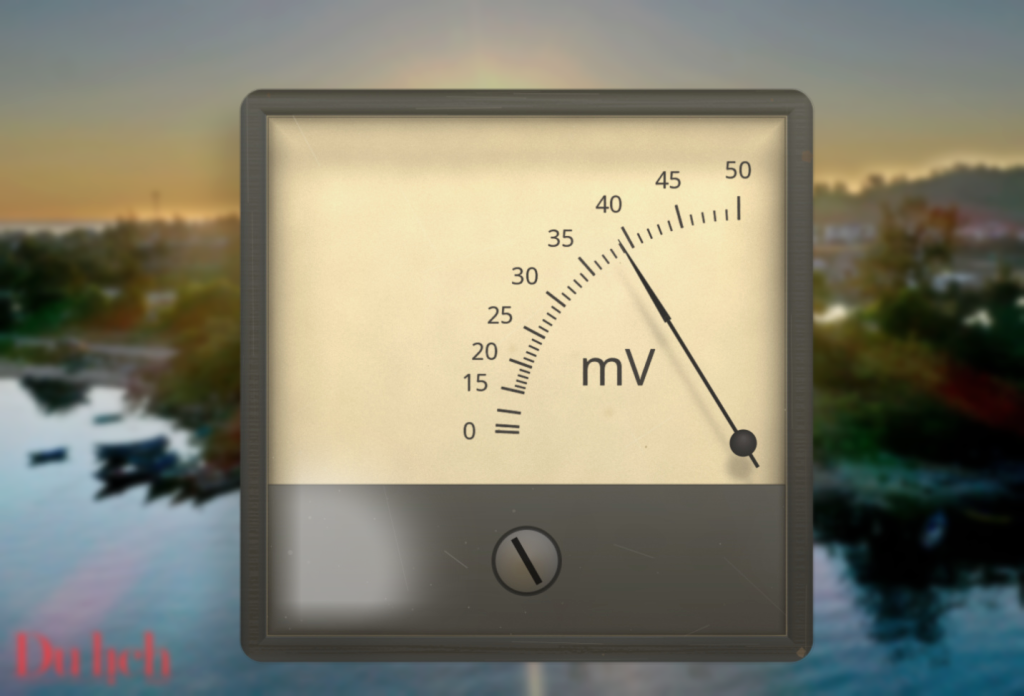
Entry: 39,mV
